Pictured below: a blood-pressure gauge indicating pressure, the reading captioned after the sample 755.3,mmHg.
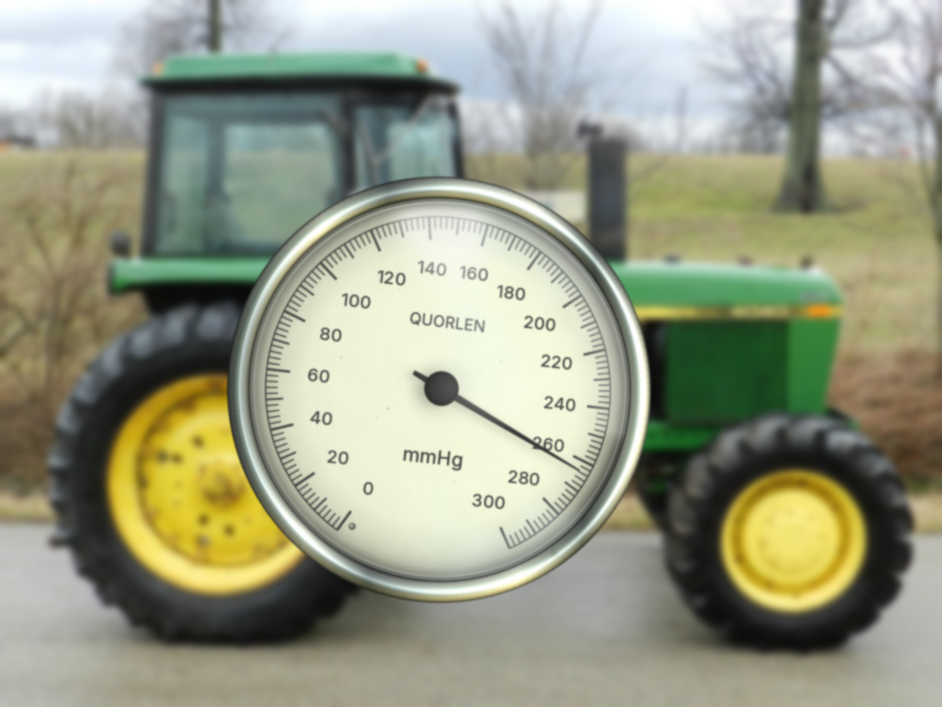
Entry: 264,mmHg
